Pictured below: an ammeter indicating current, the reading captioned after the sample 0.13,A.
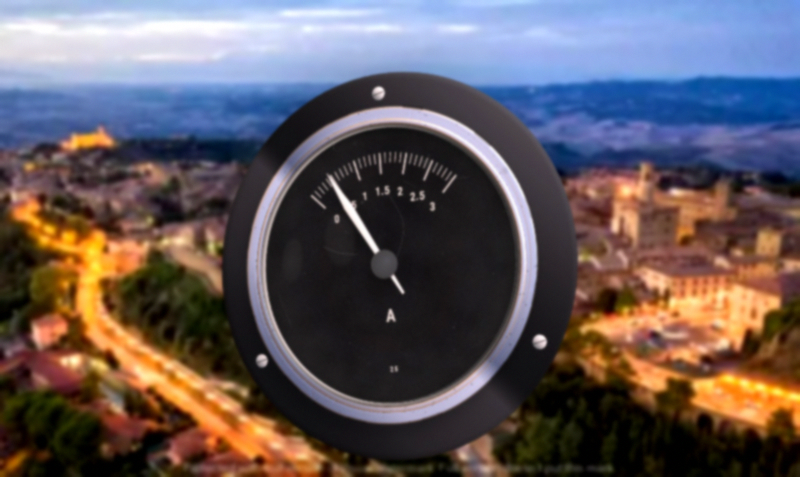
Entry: 0.5,A
